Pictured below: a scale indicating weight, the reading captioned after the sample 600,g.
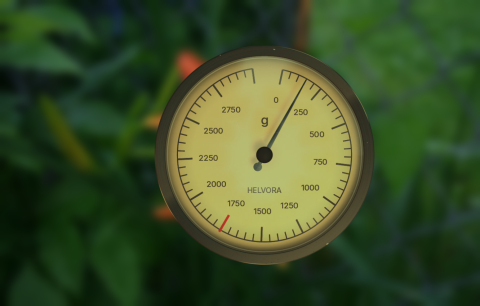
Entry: 150,g
